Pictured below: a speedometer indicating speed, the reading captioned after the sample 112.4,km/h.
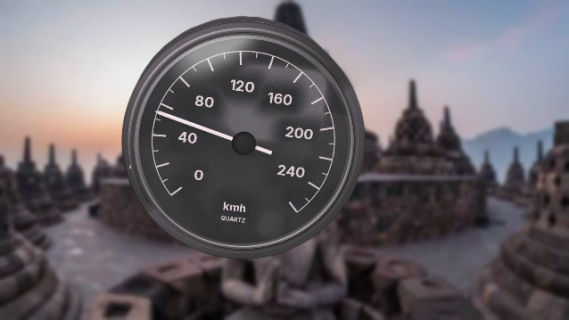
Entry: 55,km/h
